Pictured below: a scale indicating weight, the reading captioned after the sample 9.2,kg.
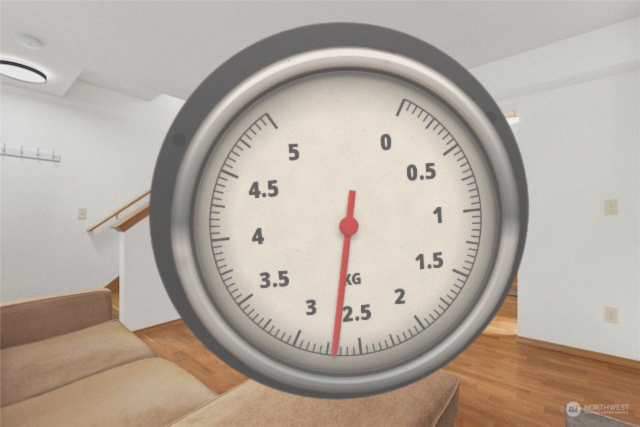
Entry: 2.7,kg
